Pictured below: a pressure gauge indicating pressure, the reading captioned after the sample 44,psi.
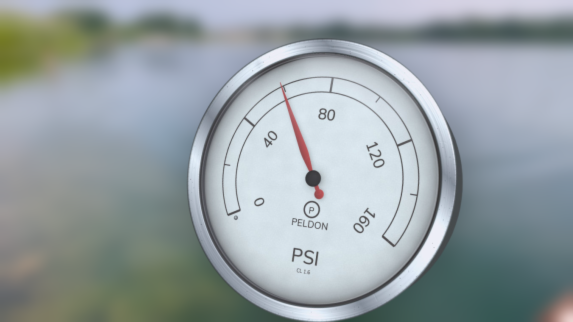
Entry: 60,psi
